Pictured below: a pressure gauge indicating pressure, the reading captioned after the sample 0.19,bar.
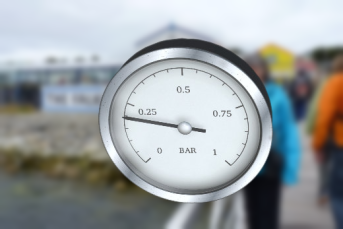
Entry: 0.2,bar
